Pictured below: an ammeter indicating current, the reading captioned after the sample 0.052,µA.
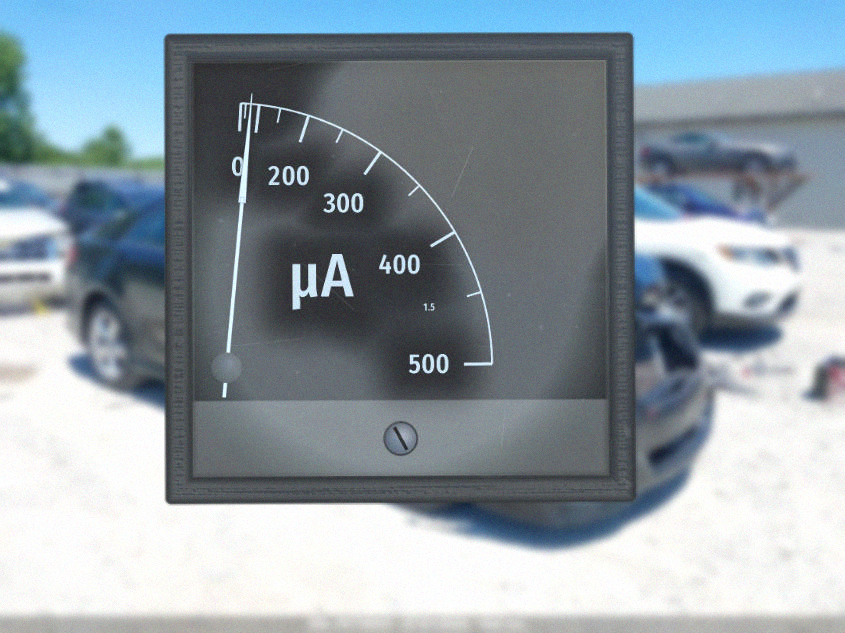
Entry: 75,µA
